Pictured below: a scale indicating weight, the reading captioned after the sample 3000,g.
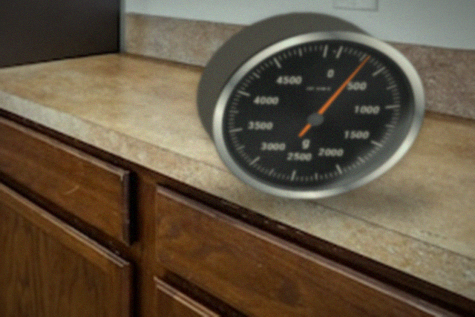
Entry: 250,g
